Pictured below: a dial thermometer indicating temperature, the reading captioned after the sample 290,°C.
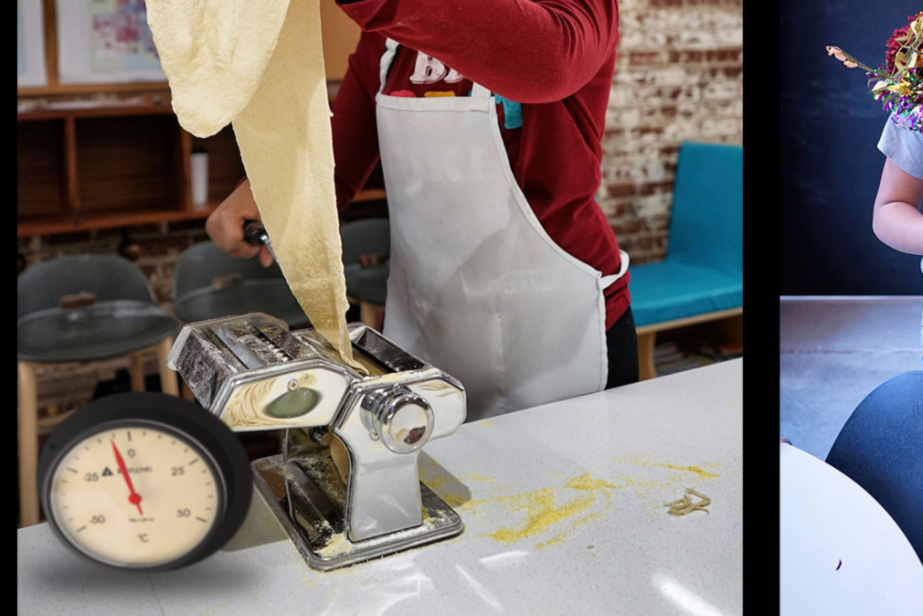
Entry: -5,°C
